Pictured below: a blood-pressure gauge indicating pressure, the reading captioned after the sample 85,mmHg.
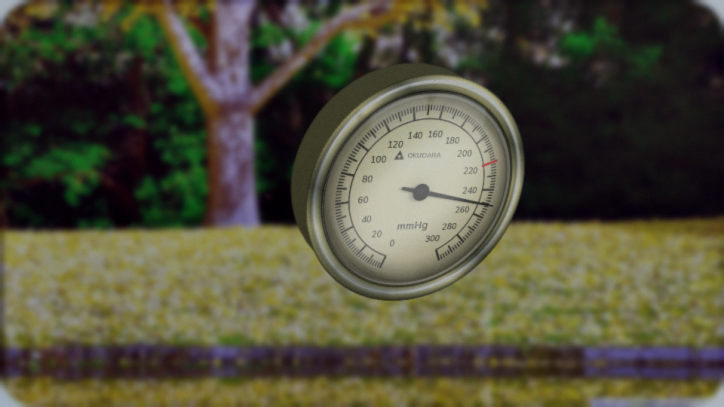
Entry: 250,mmHg
